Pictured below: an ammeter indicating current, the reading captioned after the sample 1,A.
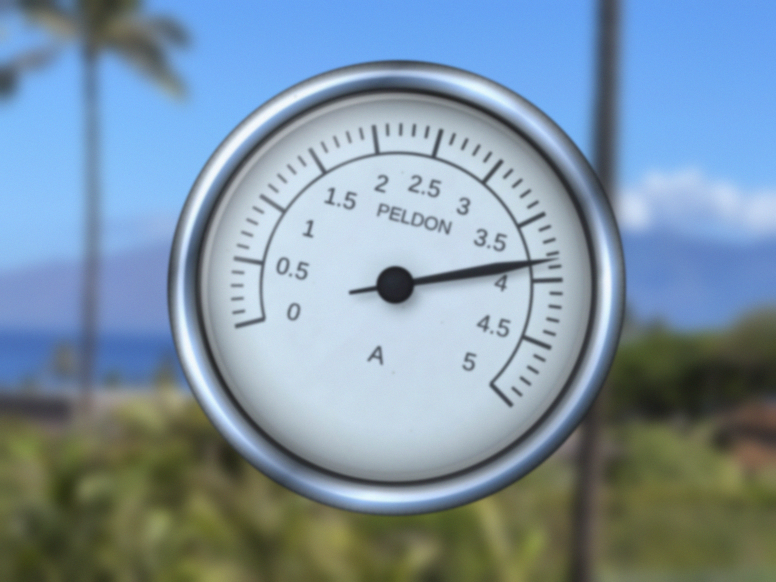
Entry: 3.85,A
